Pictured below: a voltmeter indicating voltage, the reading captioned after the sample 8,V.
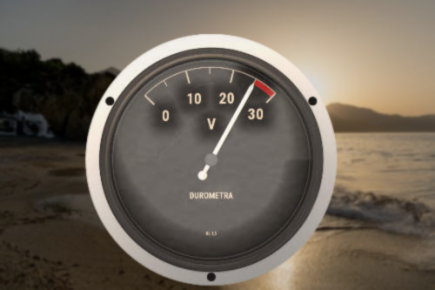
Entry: 25,V
